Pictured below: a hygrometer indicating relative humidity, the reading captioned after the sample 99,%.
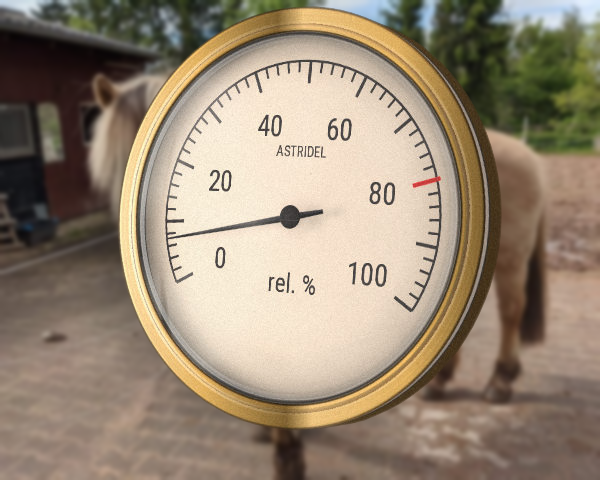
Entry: 7,%
